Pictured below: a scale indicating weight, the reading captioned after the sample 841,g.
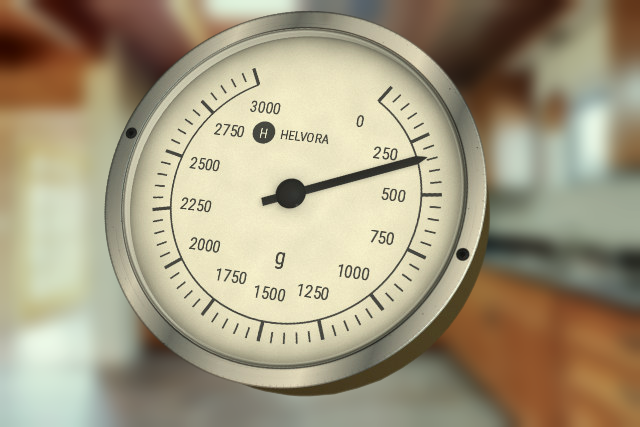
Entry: 350,g
